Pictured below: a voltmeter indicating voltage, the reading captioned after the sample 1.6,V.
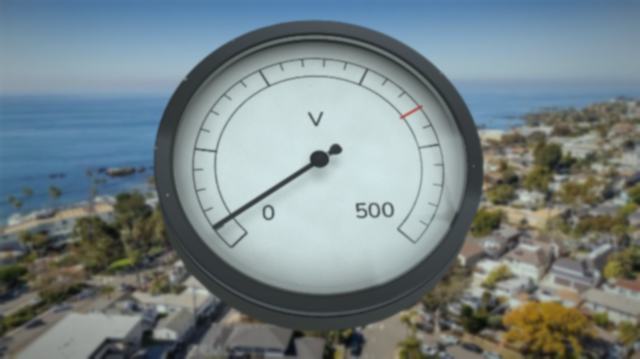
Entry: 20,V
